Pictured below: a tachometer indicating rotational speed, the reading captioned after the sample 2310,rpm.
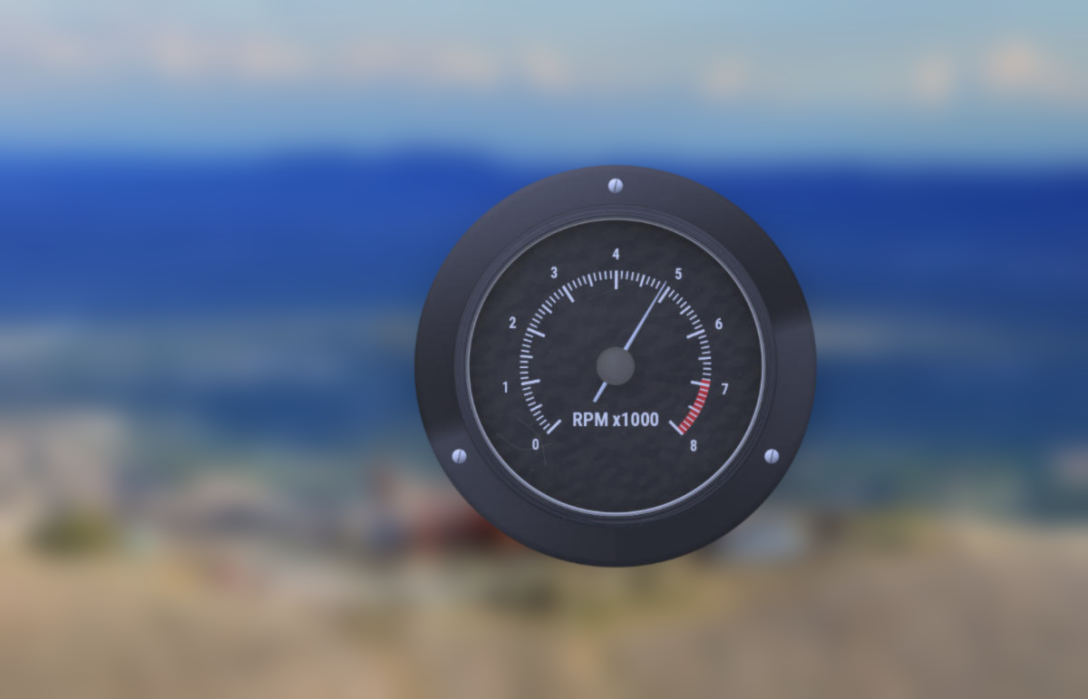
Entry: 4900,rpm
